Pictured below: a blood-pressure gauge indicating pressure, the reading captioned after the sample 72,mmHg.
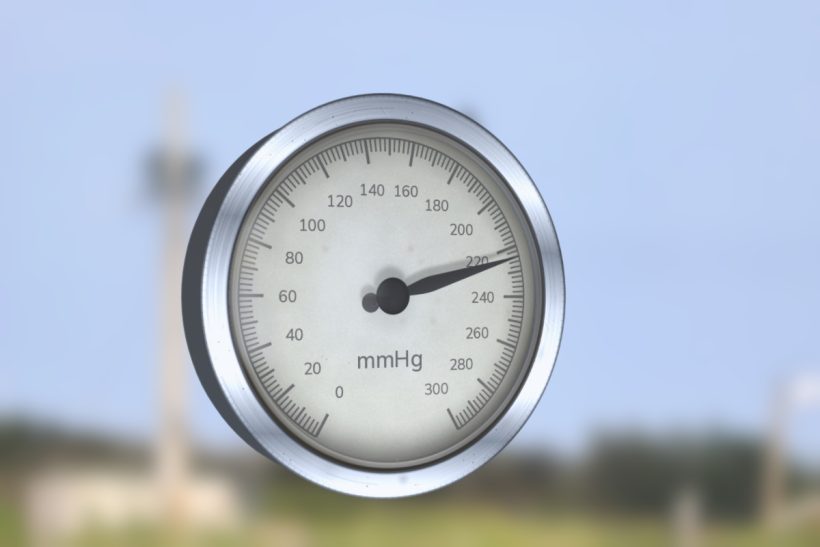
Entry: 224,mmHg
